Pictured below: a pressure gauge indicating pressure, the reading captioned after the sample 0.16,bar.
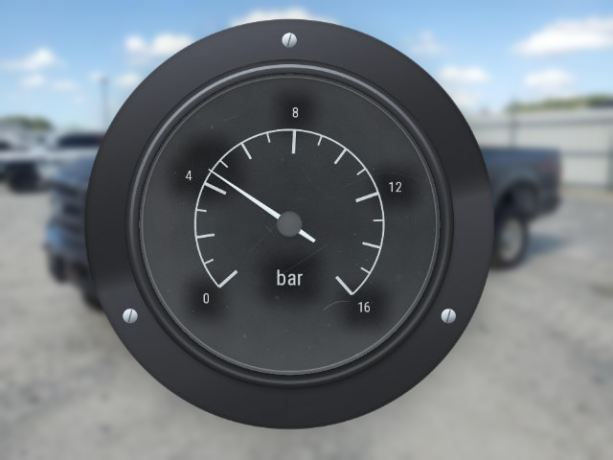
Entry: 4.5,bar
